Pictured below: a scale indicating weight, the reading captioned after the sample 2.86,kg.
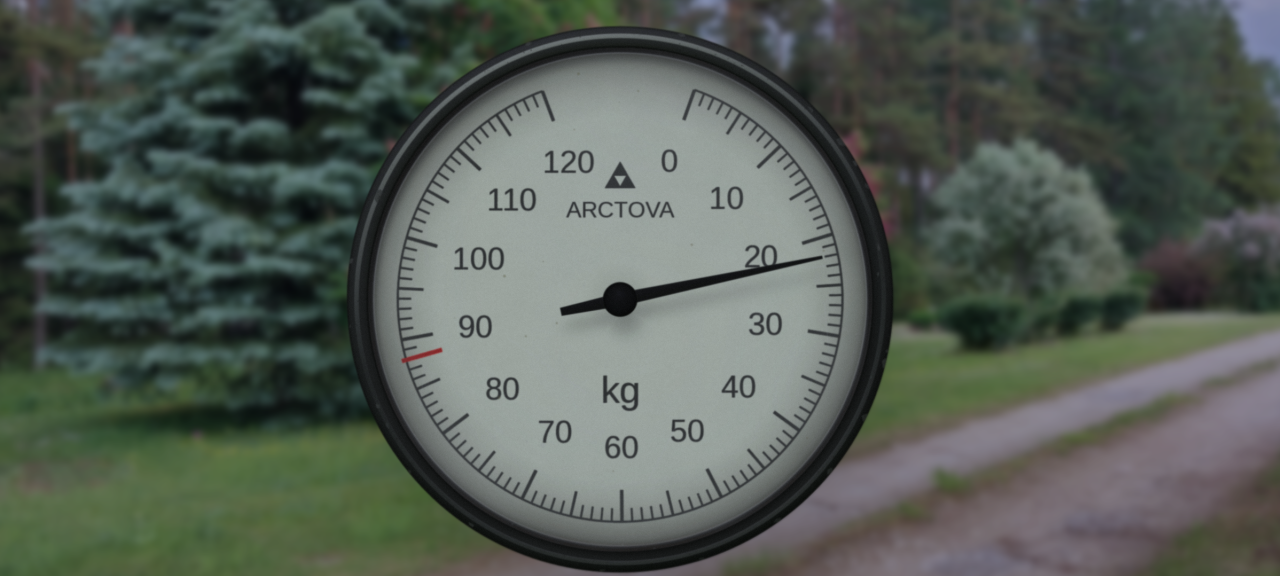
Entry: 22,kg
